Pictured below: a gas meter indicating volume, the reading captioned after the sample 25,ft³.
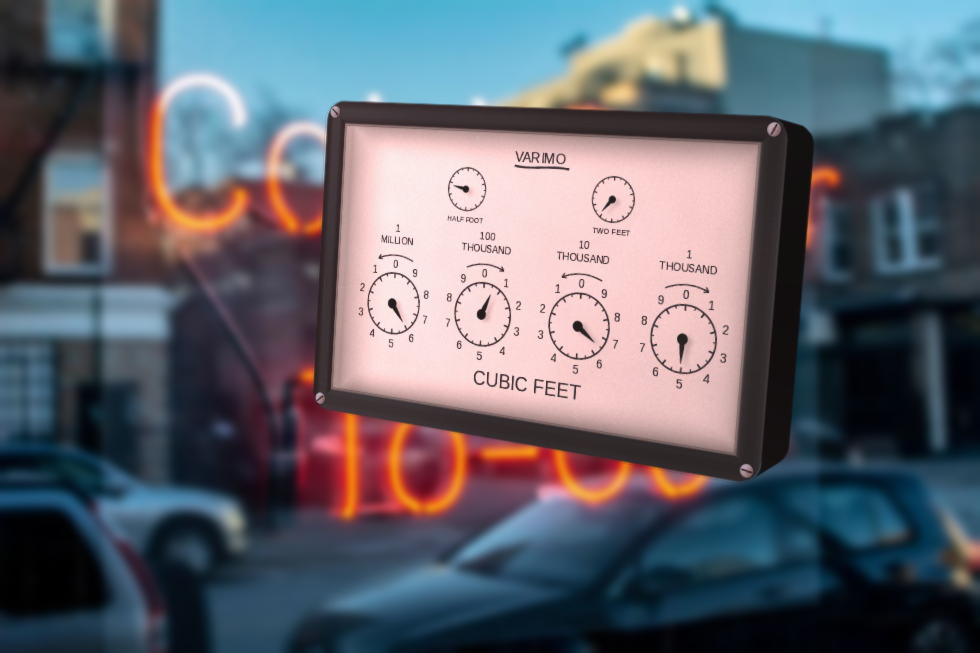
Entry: 606500,ft³
